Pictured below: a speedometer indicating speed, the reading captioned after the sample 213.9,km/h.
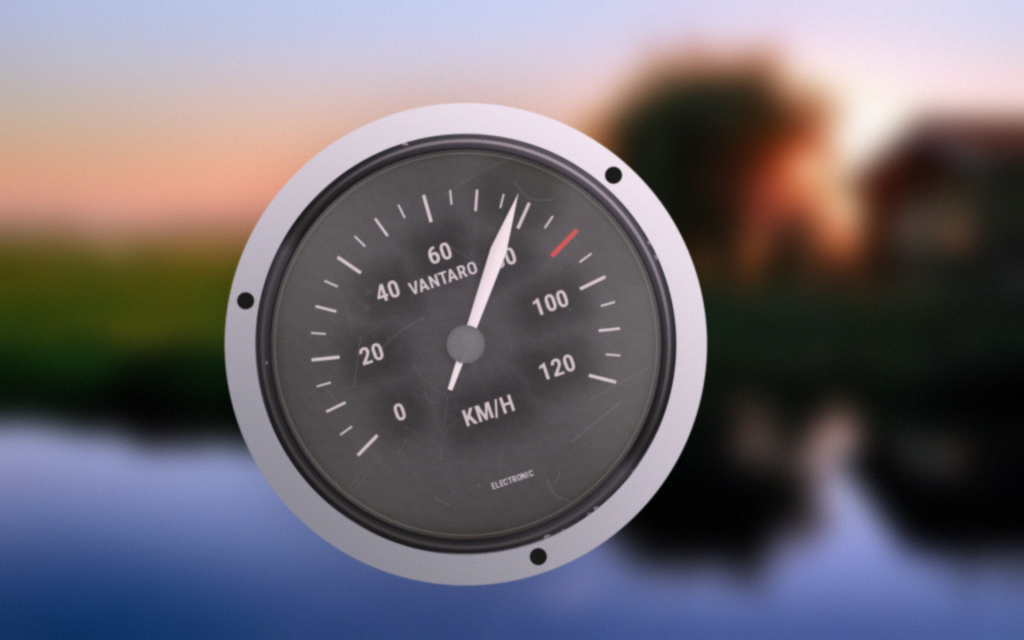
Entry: 77.5,km/h
